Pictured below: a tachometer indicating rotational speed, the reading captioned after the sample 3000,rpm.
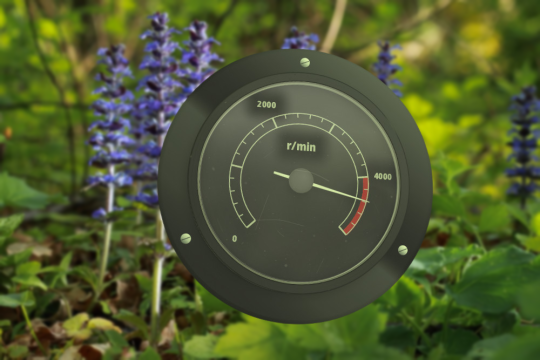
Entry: 4400,rpm
